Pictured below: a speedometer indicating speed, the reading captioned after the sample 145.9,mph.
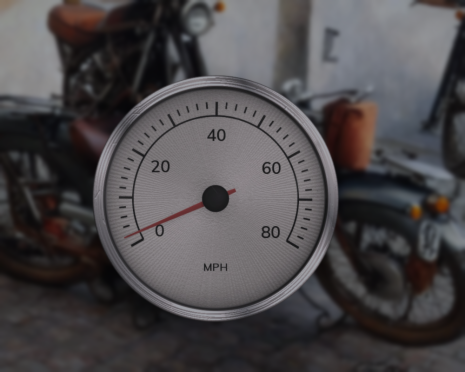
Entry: 2,mph
